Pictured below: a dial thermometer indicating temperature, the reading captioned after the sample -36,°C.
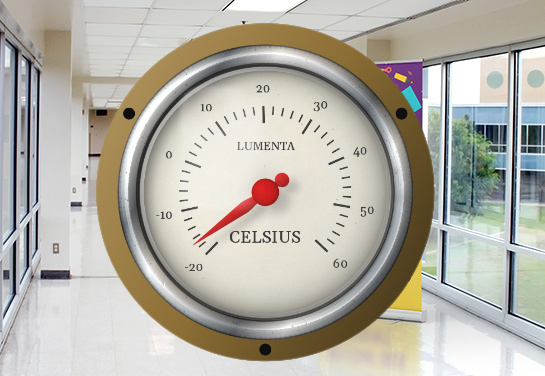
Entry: -17,°C
